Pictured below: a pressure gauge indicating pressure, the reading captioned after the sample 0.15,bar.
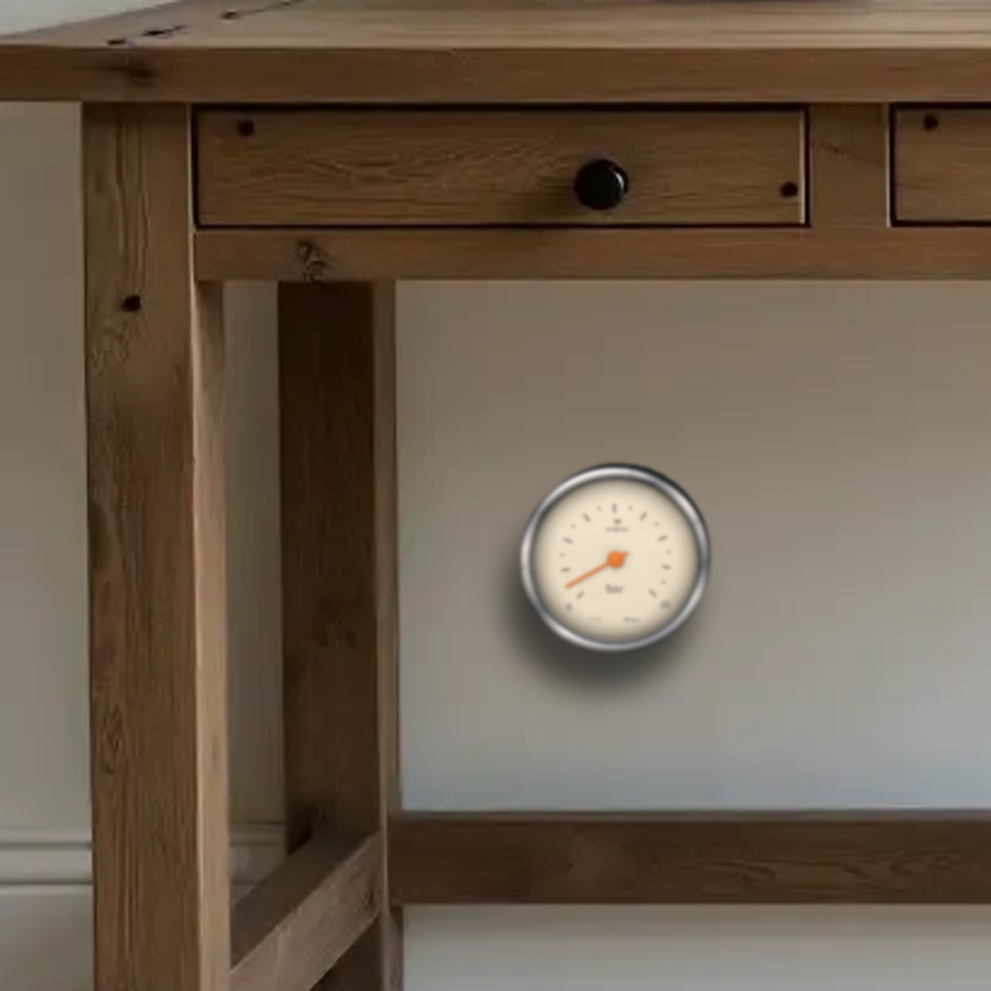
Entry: 1,bar
